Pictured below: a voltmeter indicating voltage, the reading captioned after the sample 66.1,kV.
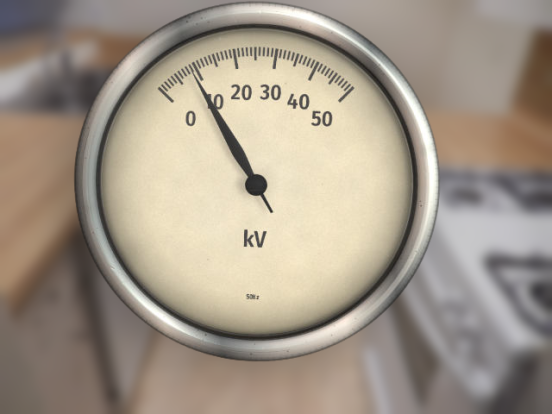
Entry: 9,kV
